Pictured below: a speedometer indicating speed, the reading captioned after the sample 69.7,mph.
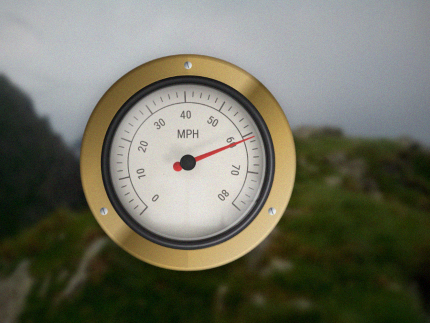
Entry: 61,mph
